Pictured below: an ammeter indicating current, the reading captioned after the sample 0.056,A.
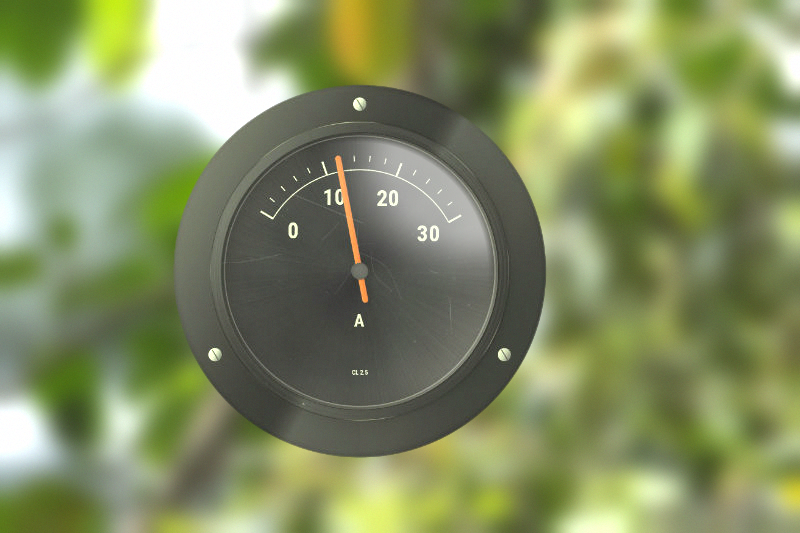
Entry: 12,A
